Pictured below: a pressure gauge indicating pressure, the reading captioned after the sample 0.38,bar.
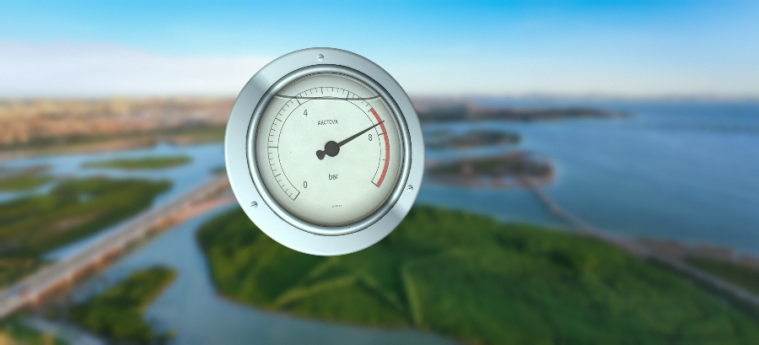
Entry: 7.6,bar
